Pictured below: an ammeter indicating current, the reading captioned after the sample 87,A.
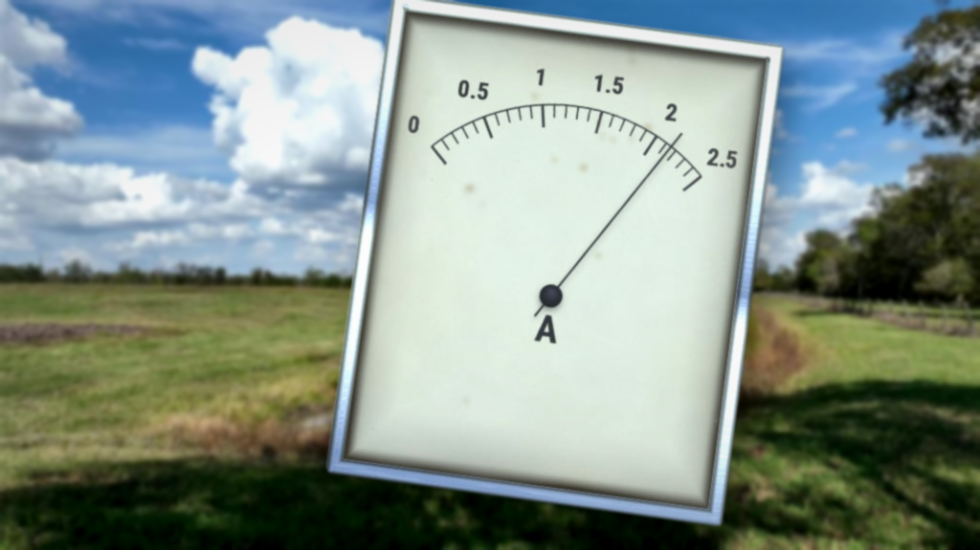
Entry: 2.15,A
